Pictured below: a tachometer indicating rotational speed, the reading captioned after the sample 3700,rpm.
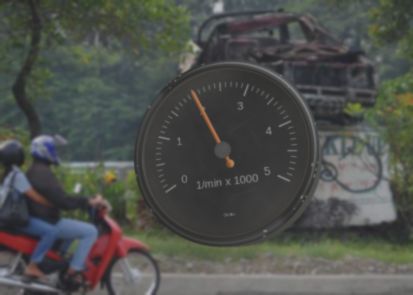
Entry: 2000,rpm
